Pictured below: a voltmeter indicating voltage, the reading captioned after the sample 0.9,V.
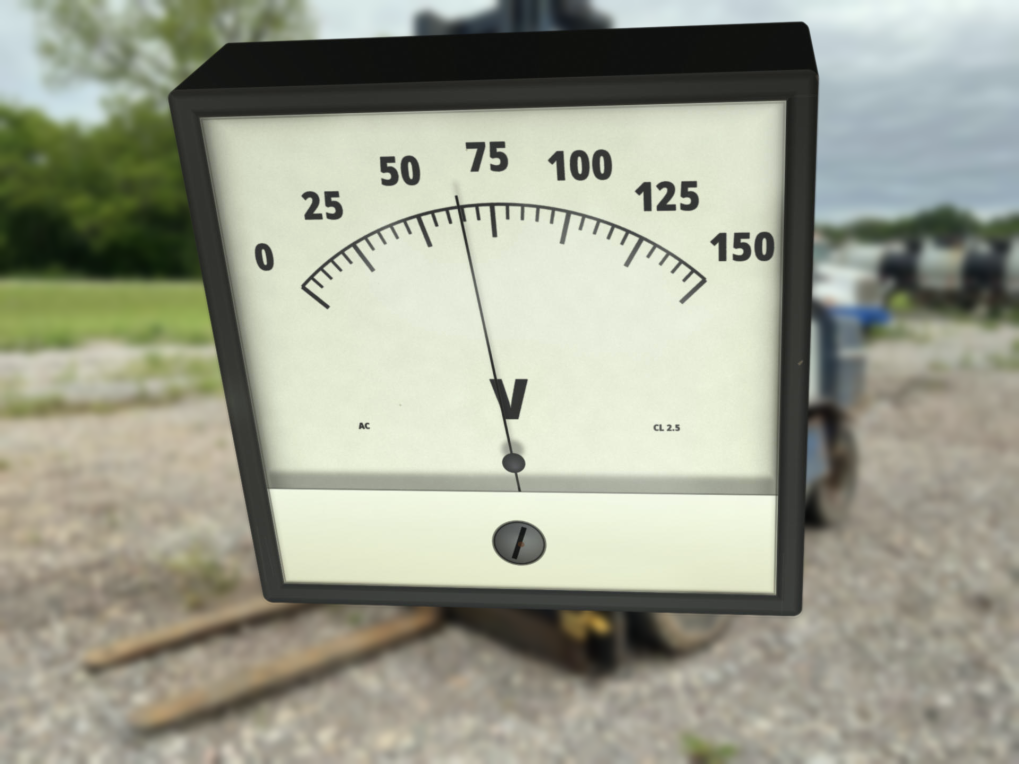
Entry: 65,V
